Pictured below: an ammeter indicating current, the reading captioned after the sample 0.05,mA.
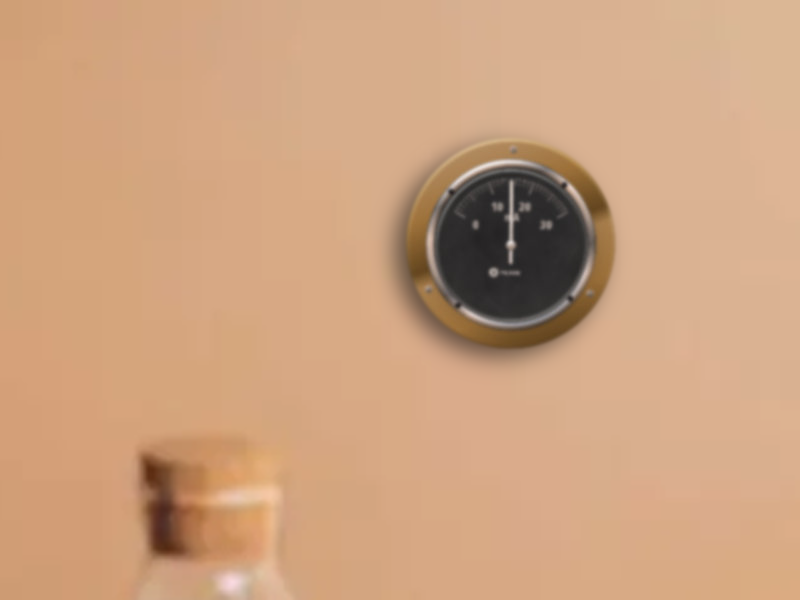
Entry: 15,mA
